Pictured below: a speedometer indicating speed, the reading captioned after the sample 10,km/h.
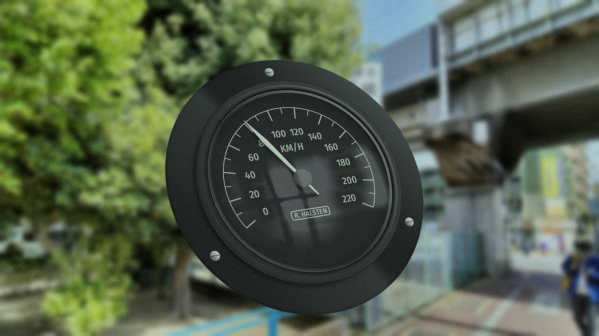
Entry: 80,km/h
